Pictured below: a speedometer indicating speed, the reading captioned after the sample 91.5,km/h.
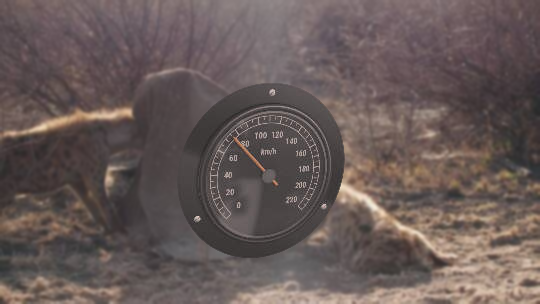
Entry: 75,km/h
